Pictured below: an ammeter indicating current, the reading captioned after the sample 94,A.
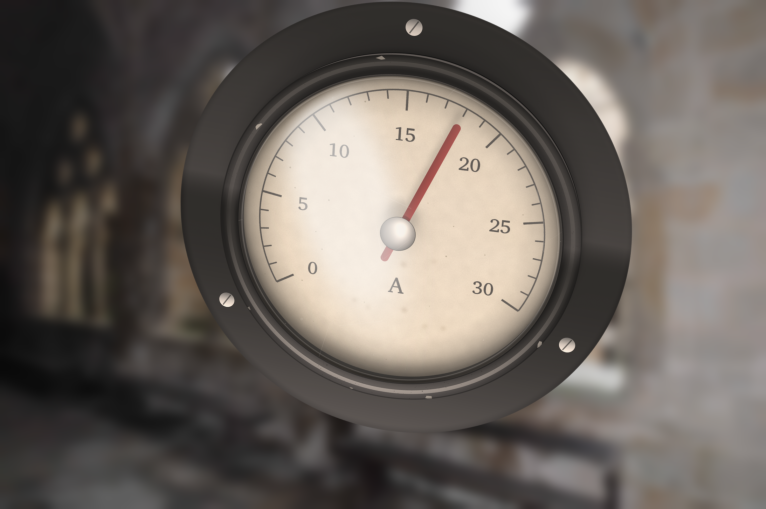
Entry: 18,A
